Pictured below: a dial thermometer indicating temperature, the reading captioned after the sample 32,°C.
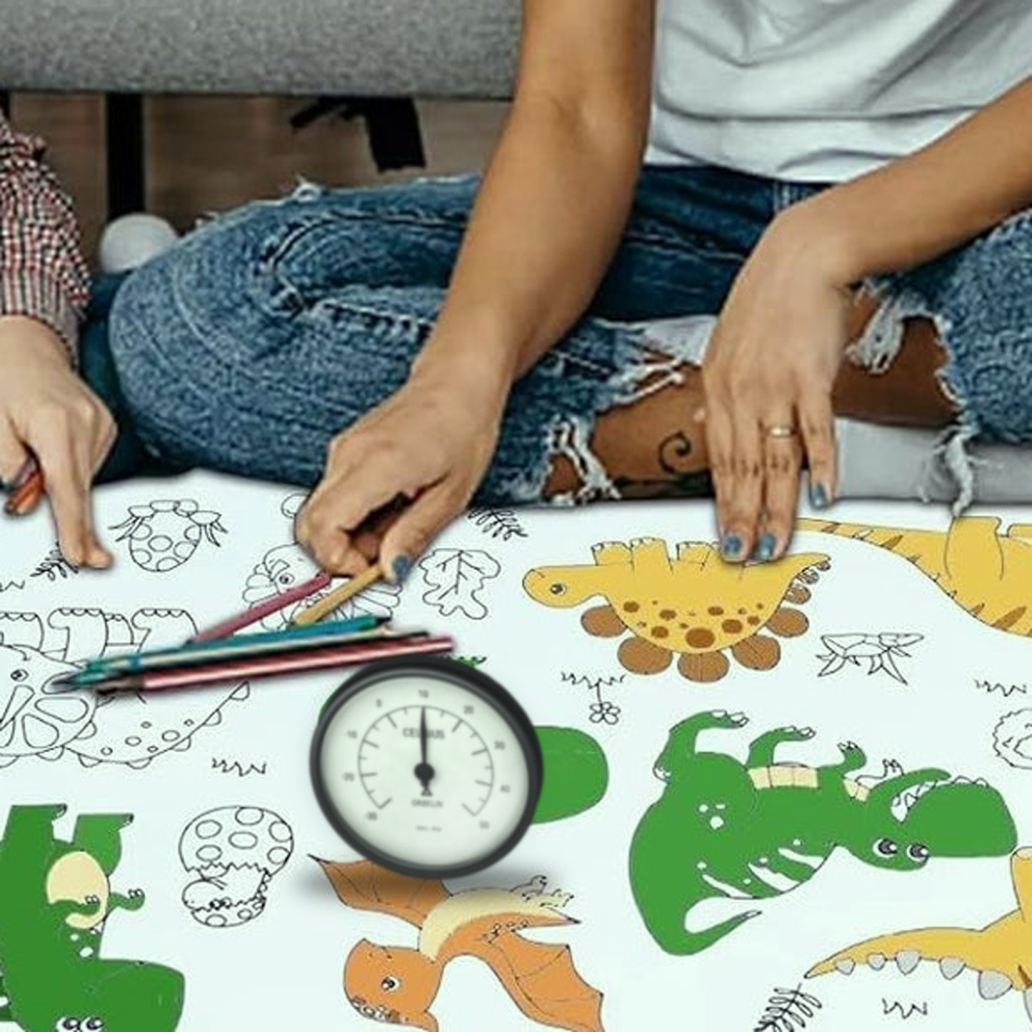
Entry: 10,°C
